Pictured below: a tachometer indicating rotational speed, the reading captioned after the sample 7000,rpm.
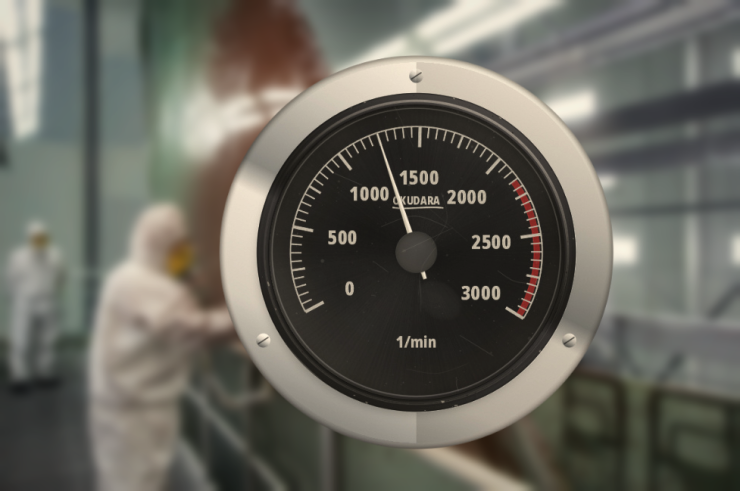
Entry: 1250,rpm
